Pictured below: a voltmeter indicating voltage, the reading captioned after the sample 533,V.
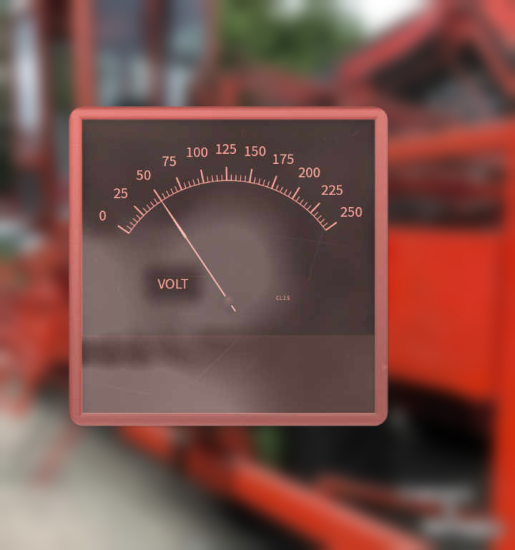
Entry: 50,V
